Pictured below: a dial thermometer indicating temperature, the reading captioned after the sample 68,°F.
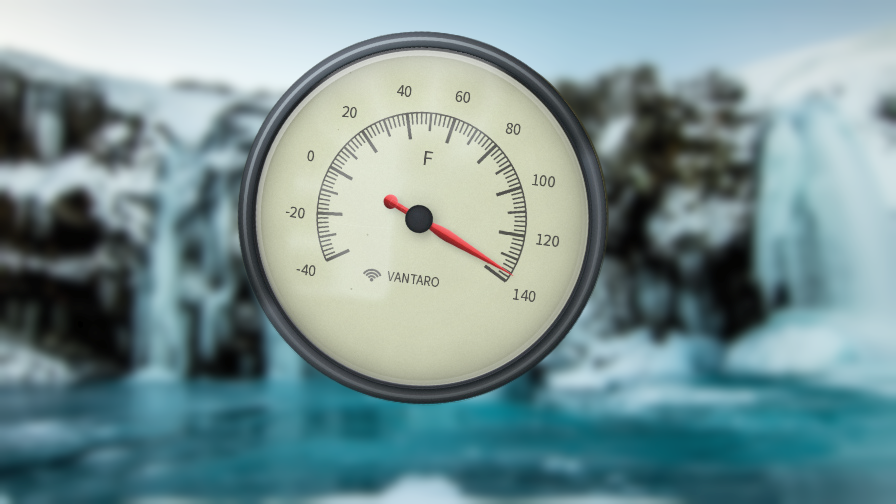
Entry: 136,°F
